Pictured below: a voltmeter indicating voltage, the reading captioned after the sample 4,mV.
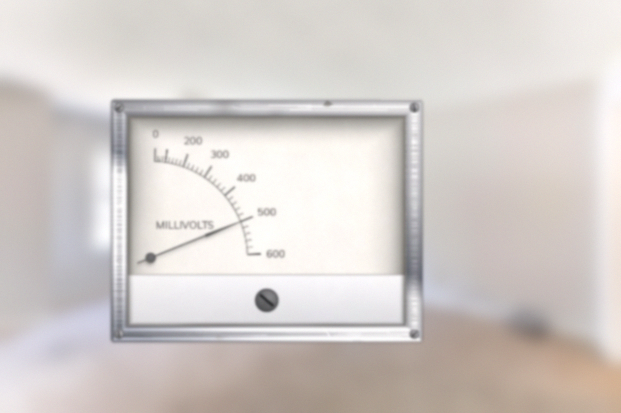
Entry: 500,mV
